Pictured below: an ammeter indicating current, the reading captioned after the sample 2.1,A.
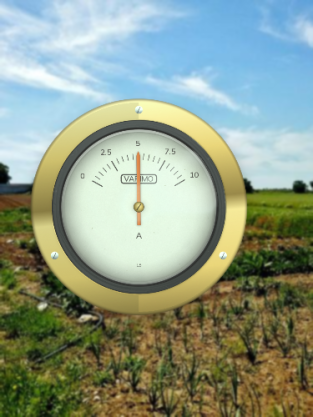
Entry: 5,A
